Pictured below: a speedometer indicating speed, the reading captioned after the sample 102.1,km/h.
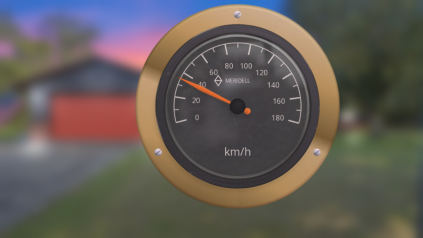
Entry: 35,km/h
